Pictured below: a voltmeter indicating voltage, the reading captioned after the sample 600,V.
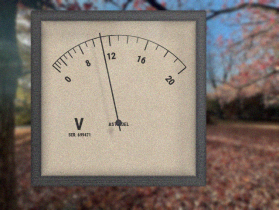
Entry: 11,V
